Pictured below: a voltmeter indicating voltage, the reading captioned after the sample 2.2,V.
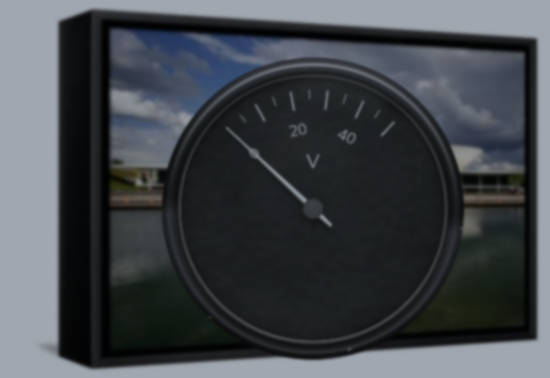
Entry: 0,V
